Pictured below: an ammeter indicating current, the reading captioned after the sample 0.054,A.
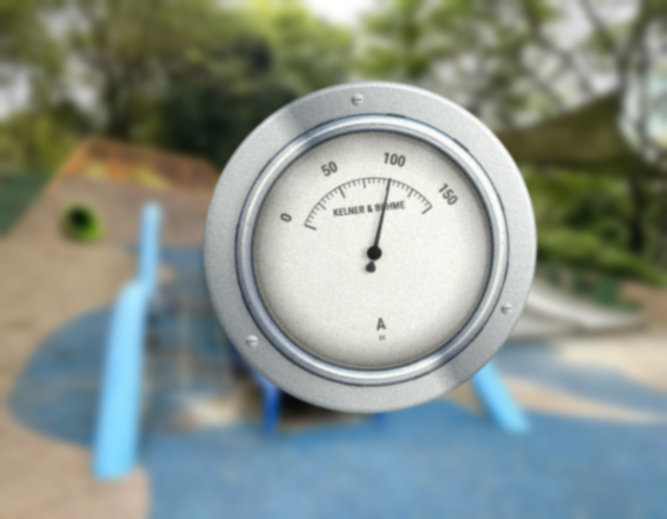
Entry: 100,A
